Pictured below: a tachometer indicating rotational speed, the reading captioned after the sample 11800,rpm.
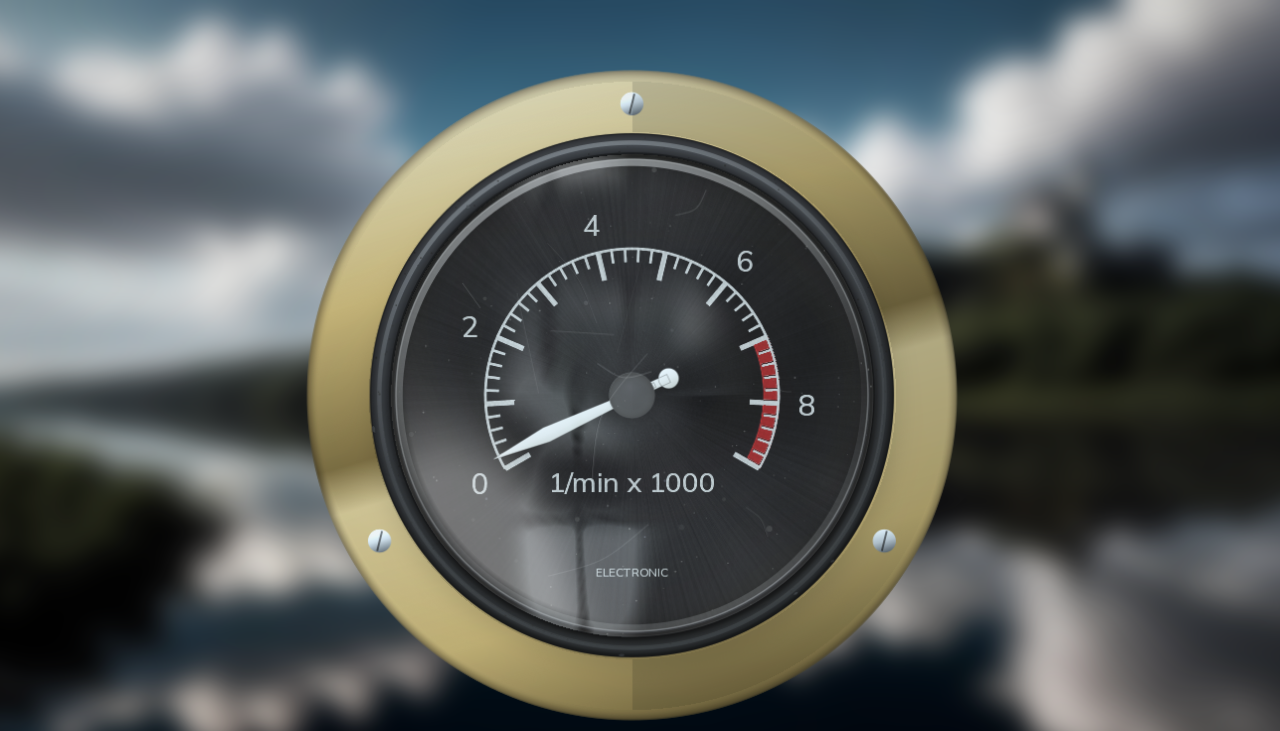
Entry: 200,rpm
